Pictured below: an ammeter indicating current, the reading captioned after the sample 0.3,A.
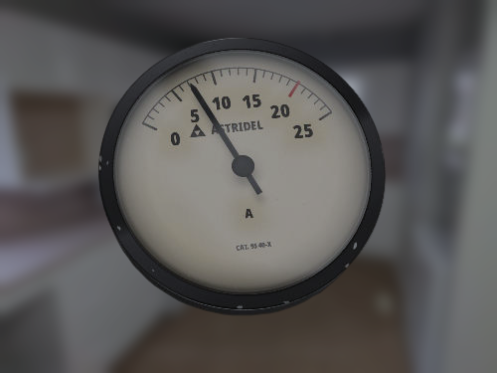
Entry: 7,A
